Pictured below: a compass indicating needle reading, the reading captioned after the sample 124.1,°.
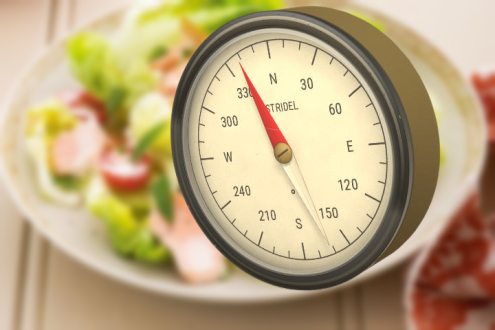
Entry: 340,°
